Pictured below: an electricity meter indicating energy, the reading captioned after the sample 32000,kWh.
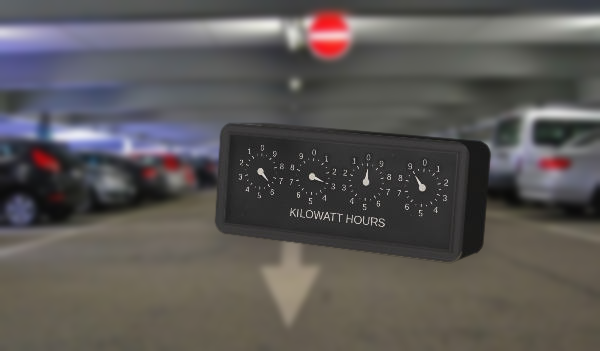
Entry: 6299,kWh
